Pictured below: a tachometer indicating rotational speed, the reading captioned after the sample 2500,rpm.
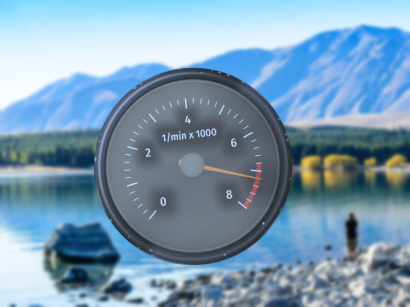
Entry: 7200,rpm
